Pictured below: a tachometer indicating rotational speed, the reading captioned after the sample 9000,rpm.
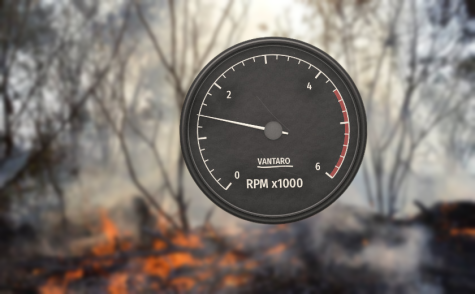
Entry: 1400,rpm
